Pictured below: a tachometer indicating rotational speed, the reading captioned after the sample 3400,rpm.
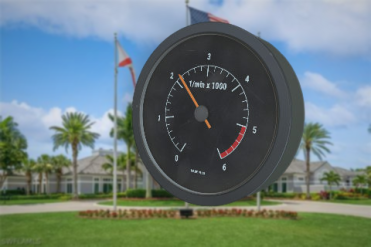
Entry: 2200,rpm
